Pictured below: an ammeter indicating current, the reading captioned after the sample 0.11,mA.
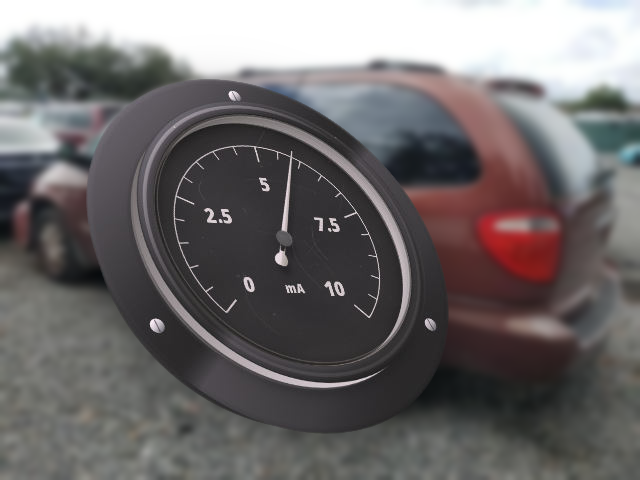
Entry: 5.75,mA
